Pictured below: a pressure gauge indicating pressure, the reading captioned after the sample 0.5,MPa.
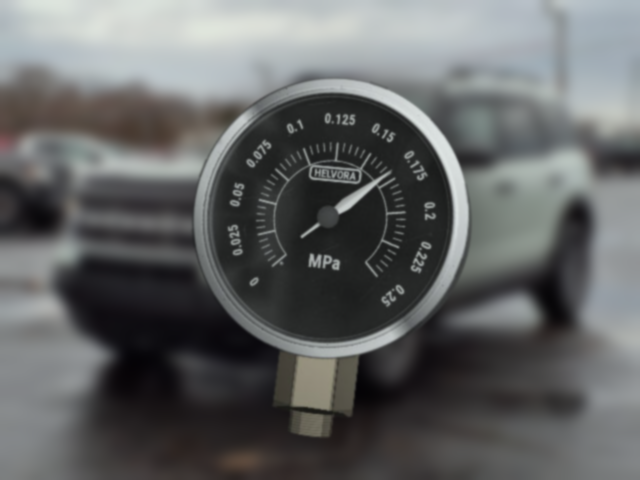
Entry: 0.17,MPa
